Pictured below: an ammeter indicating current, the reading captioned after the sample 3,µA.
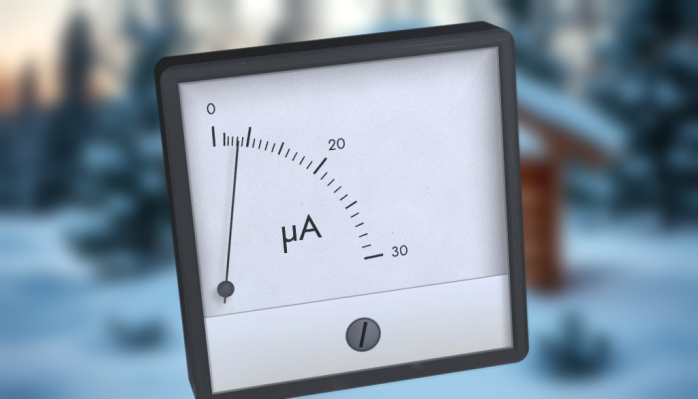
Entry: 8,µA
